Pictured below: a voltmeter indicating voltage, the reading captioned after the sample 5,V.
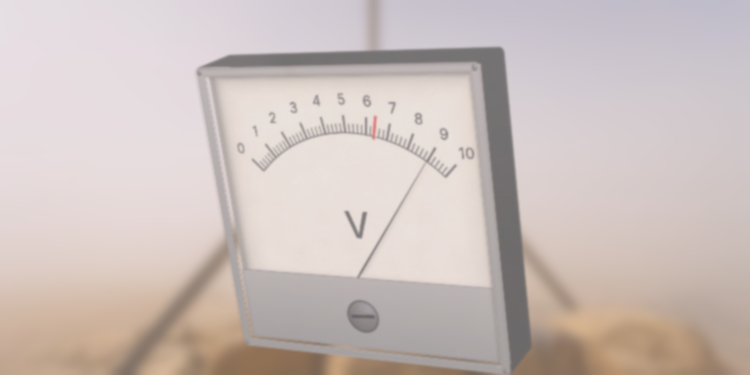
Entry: 9,V
